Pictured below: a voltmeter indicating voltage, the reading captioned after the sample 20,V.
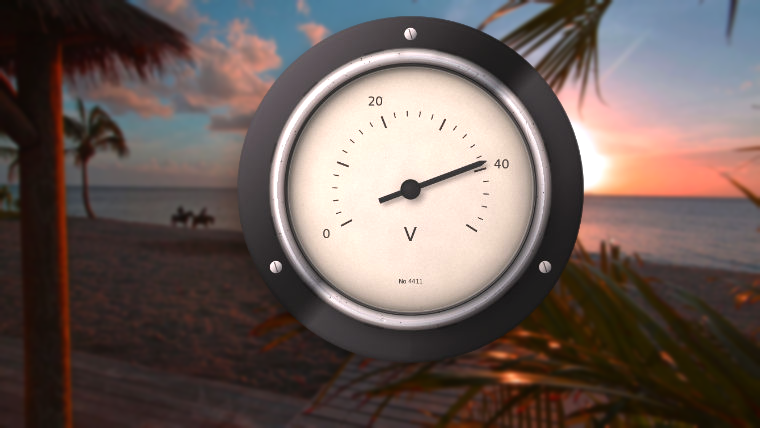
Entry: 39,V
